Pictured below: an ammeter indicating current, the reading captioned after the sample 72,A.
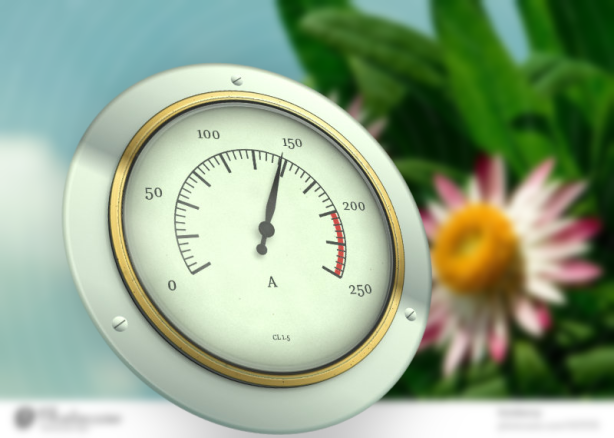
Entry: 145,A
